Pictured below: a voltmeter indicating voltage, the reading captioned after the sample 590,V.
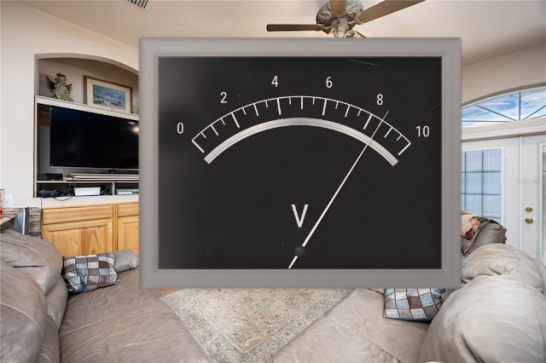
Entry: 8.5,V
